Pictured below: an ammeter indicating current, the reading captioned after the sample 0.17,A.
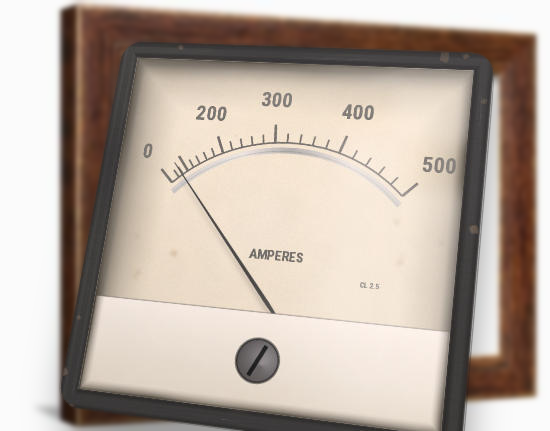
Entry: 80,A
